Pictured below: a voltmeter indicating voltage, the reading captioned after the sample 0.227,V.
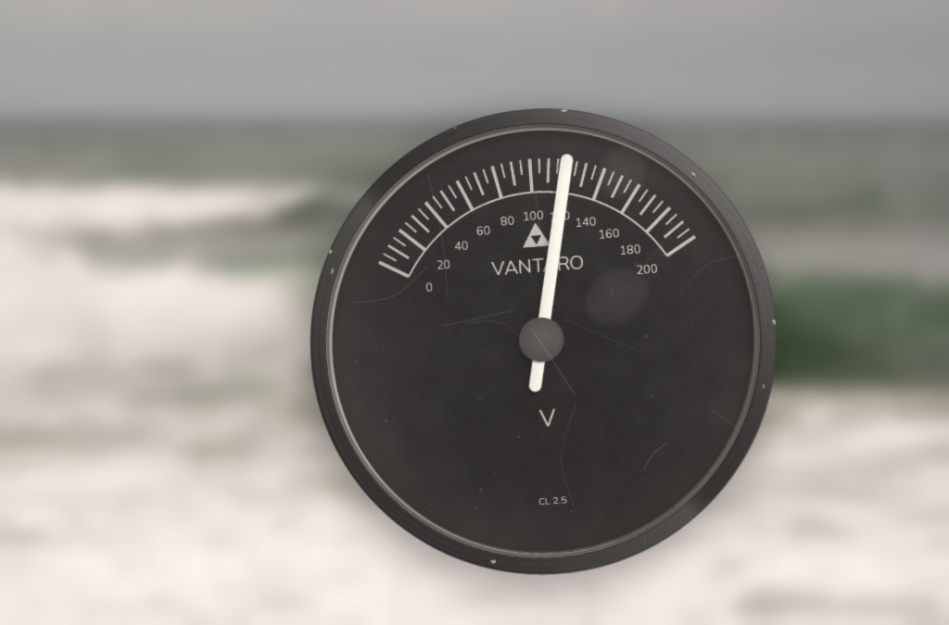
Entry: 120,V
